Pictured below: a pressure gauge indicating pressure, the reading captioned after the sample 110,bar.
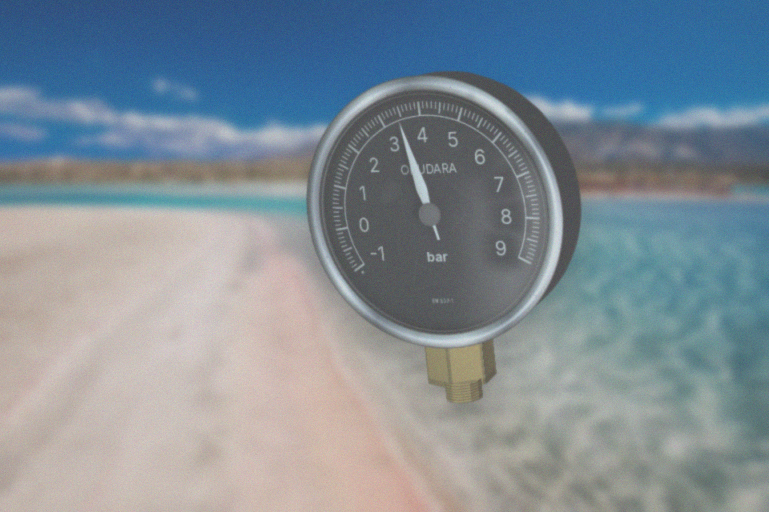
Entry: 3.5,bar
